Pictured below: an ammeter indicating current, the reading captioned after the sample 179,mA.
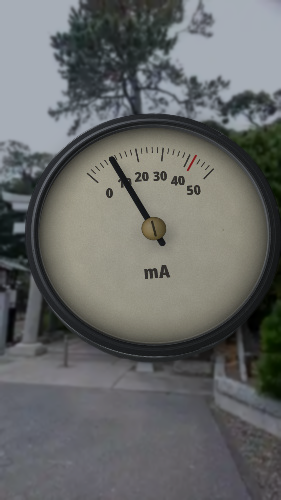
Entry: 10,mA
